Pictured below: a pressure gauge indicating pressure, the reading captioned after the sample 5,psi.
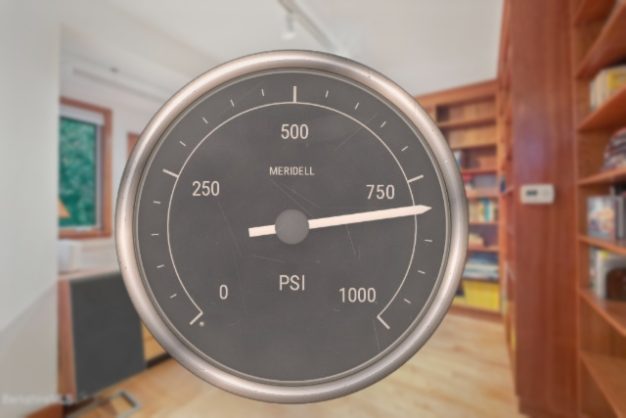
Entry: 800,psi
